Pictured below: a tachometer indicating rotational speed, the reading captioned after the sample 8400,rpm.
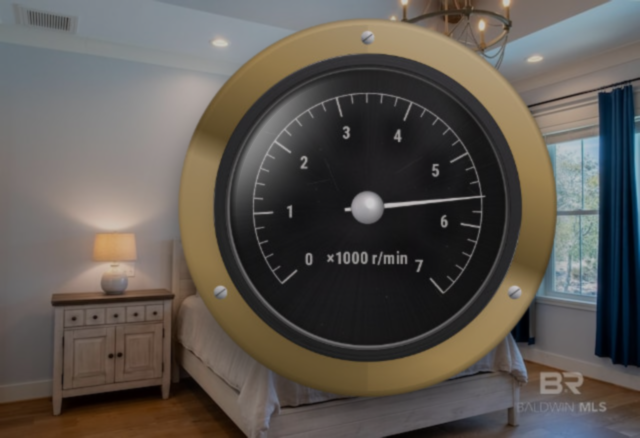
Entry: 5600,rpm
